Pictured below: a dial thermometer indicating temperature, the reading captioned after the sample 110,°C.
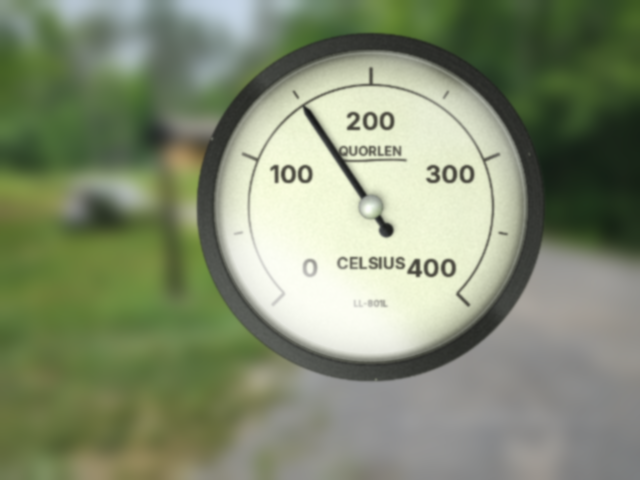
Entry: 150,°C
